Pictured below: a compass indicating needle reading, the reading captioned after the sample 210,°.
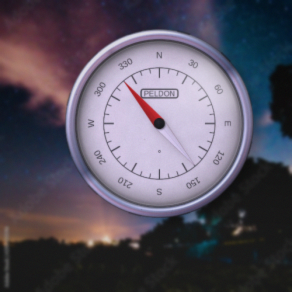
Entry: 320,°
